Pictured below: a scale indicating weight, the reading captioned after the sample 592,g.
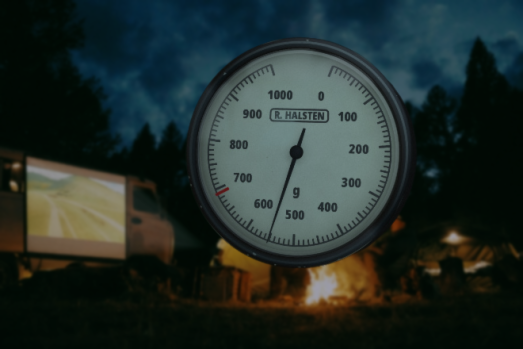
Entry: 550,g
